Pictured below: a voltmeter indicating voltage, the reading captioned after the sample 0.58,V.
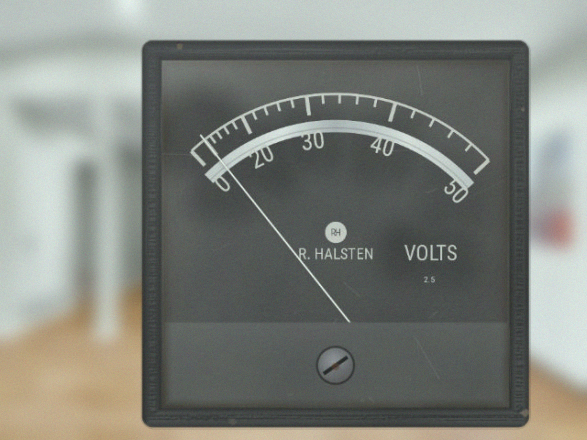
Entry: 10,V
